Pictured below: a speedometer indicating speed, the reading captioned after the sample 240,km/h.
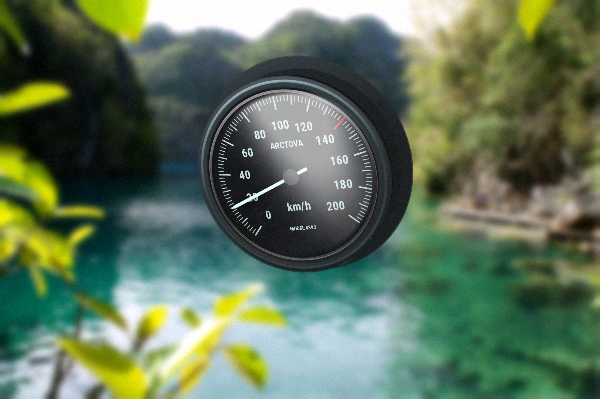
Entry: 20,km/h
